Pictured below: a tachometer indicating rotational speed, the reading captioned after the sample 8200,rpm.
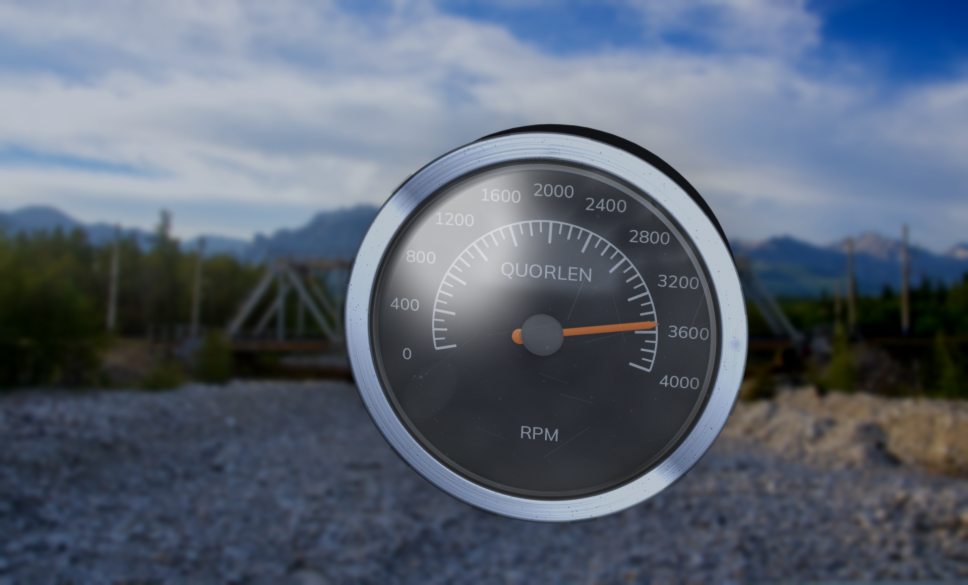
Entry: 3500,rpm
